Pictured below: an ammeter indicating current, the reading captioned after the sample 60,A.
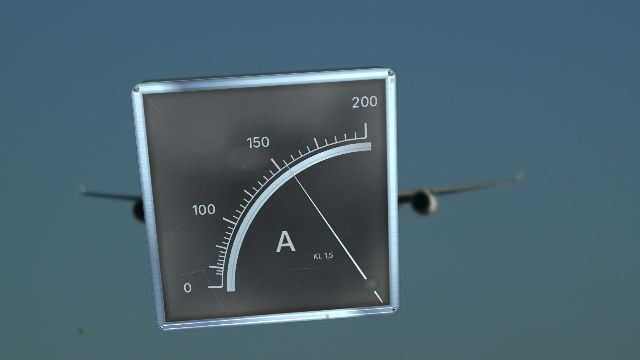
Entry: 155,A
